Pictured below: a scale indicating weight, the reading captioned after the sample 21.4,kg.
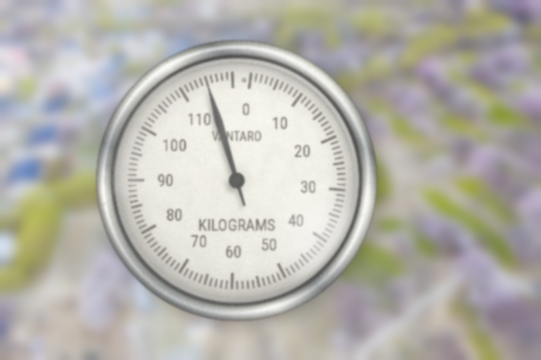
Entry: 115,kg
